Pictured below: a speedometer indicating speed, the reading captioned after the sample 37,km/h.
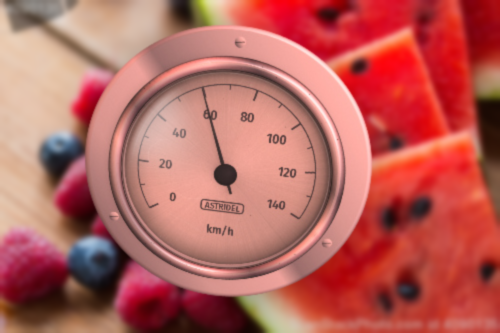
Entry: 60,km/h
